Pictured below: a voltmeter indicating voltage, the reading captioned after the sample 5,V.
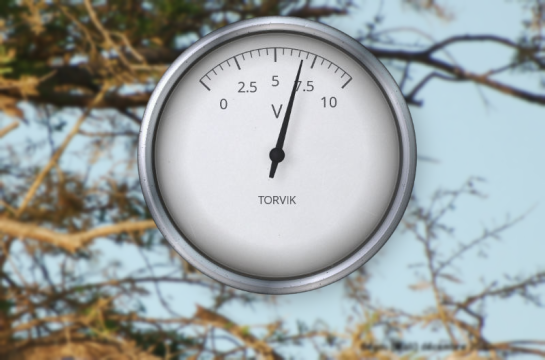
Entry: 6.75,V
